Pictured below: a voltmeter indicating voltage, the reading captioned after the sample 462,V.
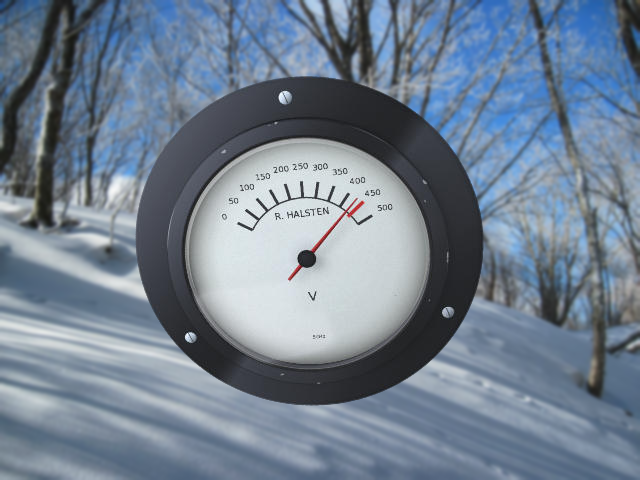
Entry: 425,V
